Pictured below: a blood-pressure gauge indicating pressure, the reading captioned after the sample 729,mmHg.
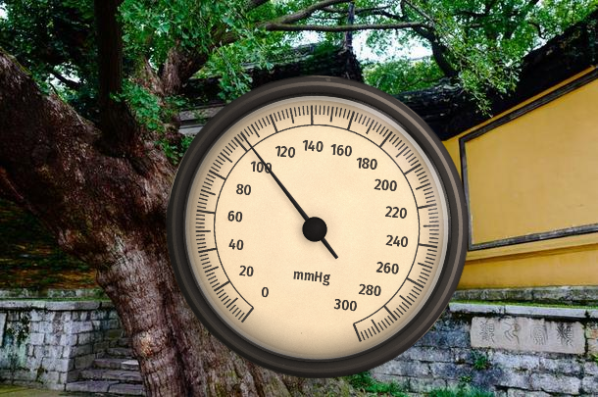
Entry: 104,mmHg
